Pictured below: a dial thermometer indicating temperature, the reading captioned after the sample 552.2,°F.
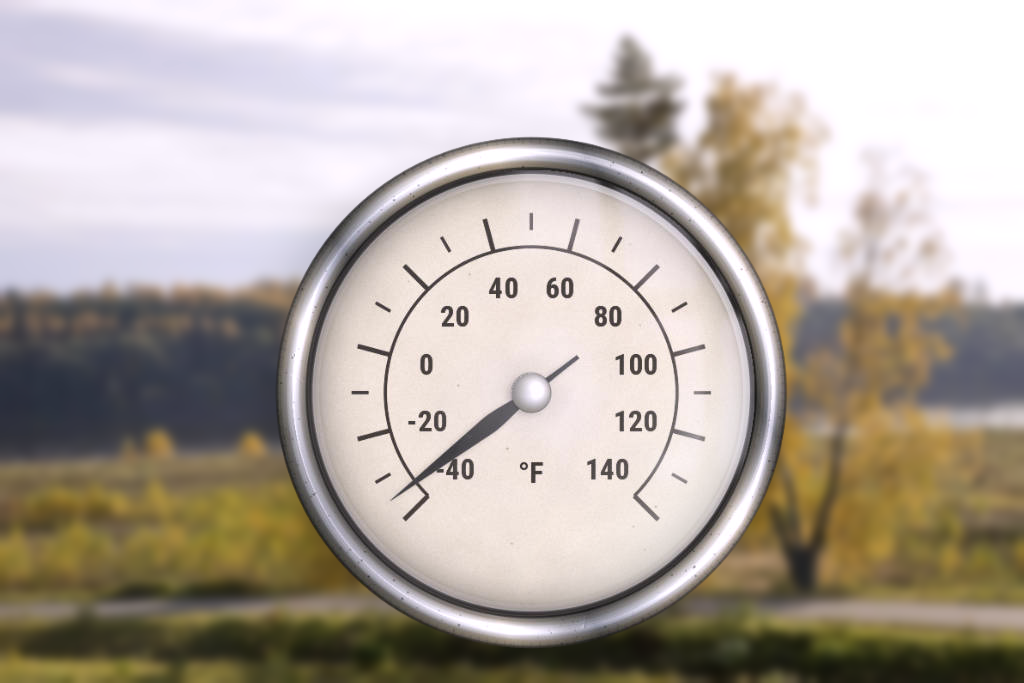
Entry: -35,°F
